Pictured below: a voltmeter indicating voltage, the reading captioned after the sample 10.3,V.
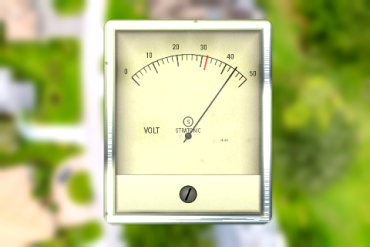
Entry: 44,V
